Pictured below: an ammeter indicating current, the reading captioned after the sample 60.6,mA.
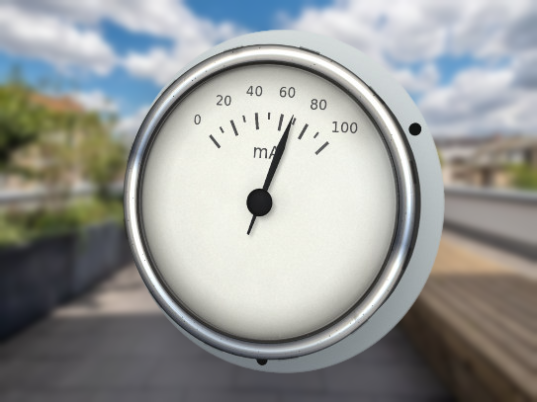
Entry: 70,mA
